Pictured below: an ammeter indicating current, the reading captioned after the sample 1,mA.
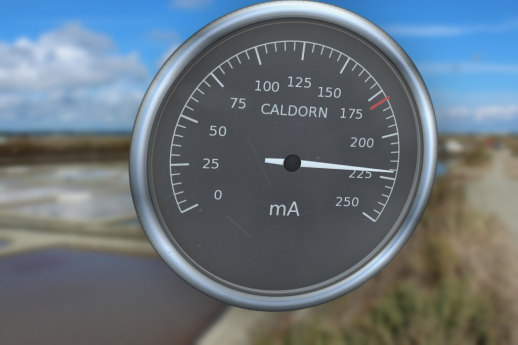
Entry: 220,mA
